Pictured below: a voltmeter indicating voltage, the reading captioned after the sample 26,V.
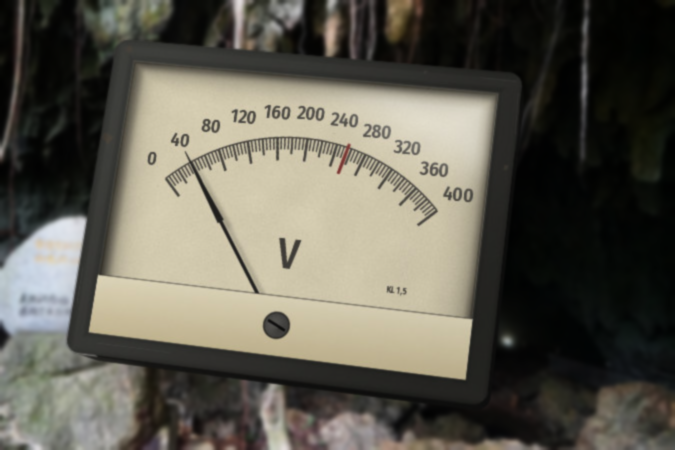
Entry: 40,V
